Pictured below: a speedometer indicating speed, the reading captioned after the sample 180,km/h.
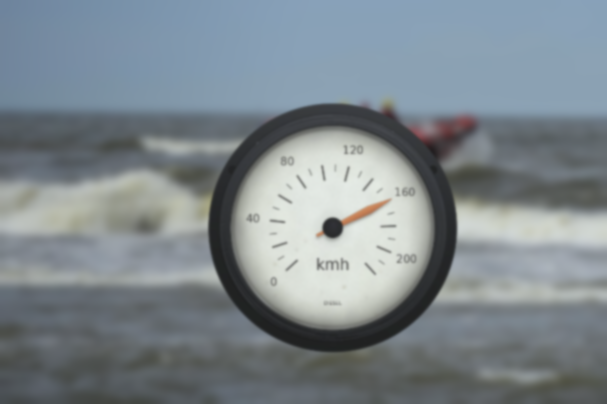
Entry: 160,km/h
